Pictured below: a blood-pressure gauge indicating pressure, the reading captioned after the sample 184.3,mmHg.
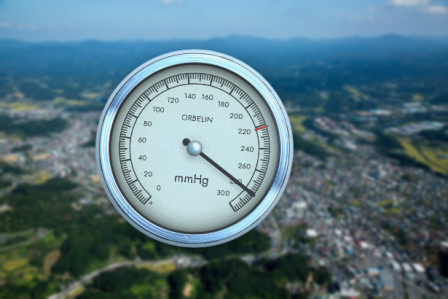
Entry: 280,mmHg
